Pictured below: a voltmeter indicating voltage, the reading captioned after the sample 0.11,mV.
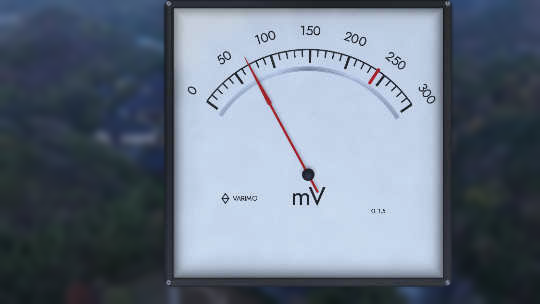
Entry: 70,mV
